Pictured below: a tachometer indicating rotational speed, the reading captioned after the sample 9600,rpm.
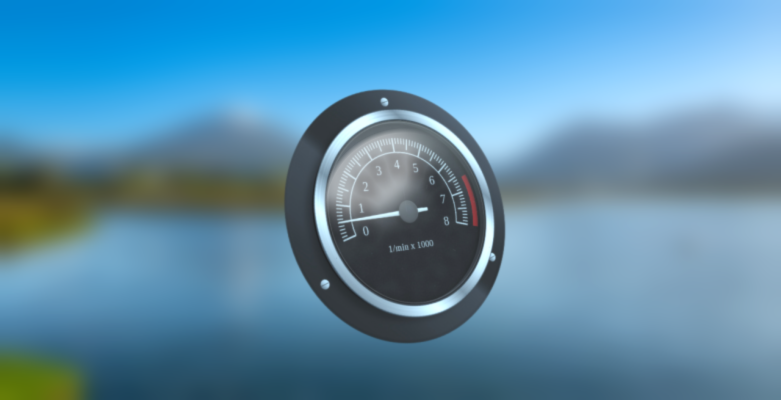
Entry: 500,rpm
